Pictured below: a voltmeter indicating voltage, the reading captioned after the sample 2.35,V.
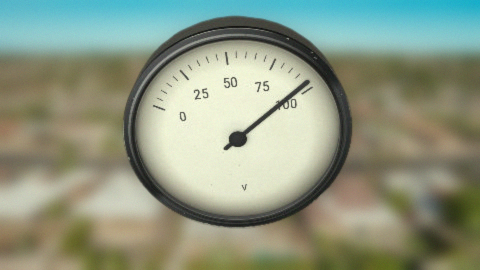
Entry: 95,V
